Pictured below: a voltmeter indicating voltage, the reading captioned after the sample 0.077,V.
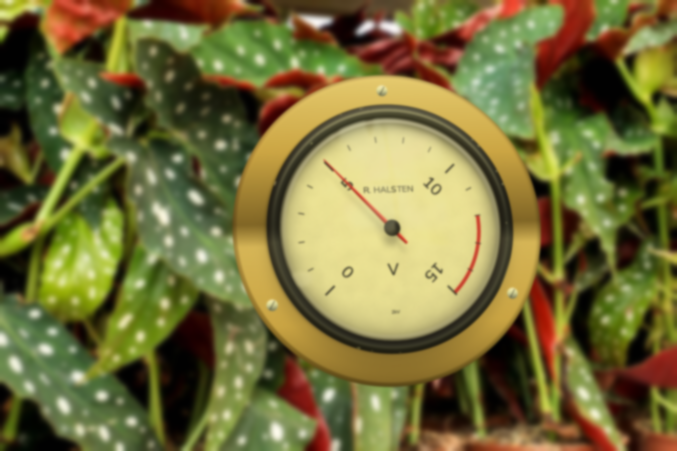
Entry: 5,V
